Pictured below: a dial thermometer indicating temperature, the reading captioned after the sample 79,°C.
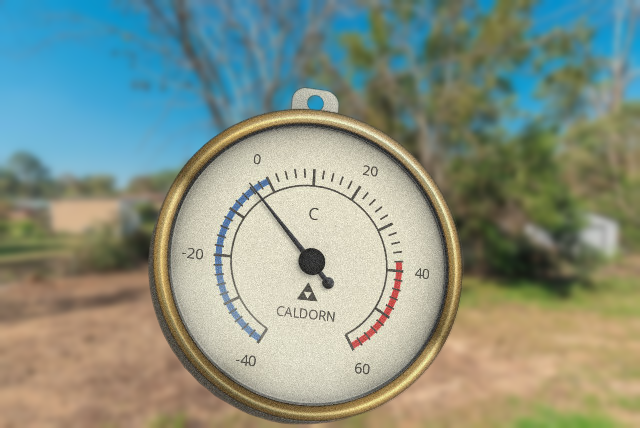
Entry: -4,°C
